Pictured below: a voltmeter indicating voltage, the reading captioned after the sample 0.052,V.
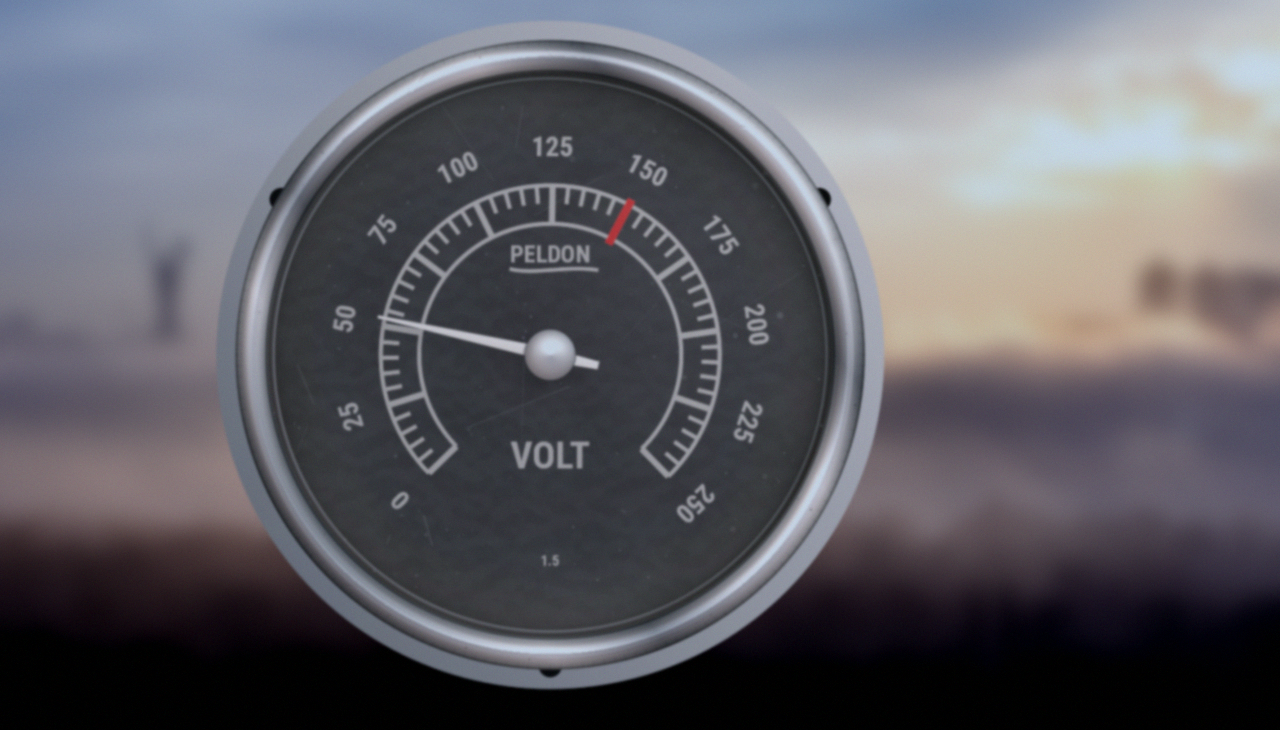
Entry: 52.5,V
